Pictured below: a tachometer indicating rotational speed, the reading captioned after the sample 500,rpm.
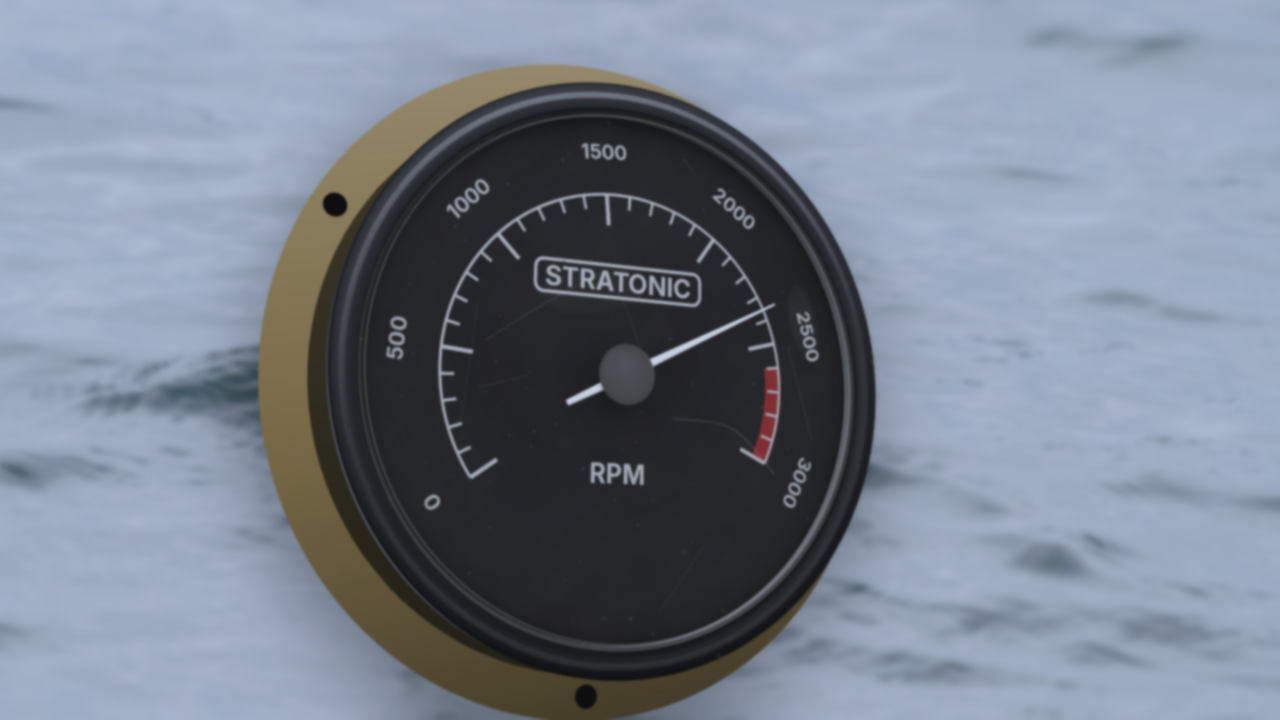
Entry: 2350,rpm
